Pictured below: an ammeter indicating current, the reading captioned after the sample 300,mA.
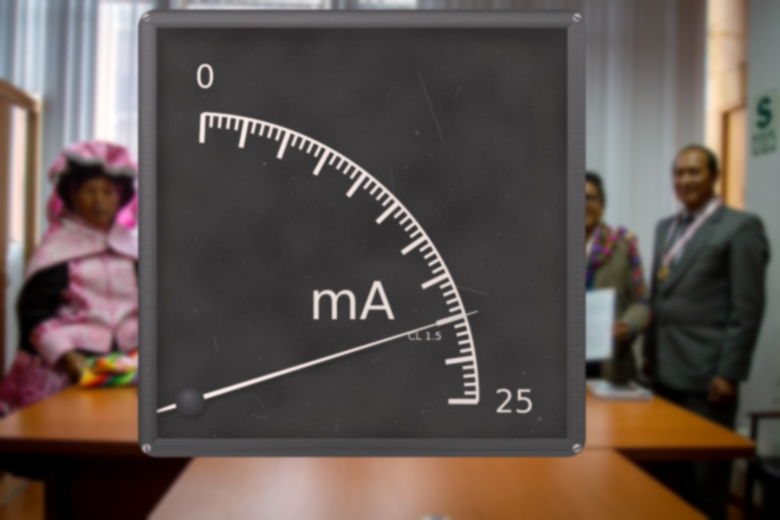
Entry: 20,mA
